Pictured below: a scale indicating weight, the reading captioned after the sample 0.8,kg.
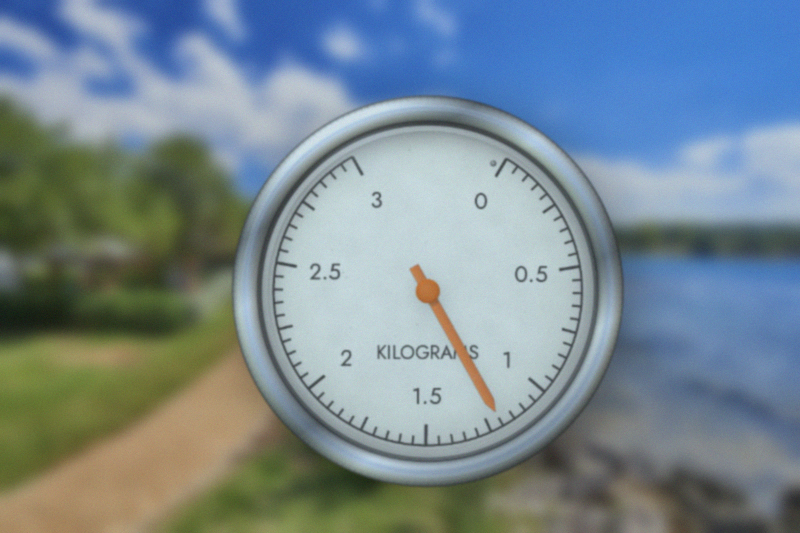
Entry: 1.2,kg
